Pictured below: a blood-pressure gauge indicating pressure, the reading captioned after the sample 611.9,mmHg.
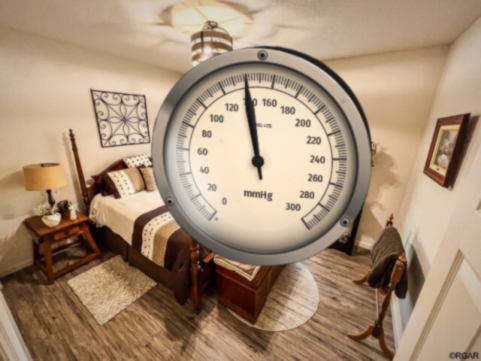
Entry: 140,mmHg
